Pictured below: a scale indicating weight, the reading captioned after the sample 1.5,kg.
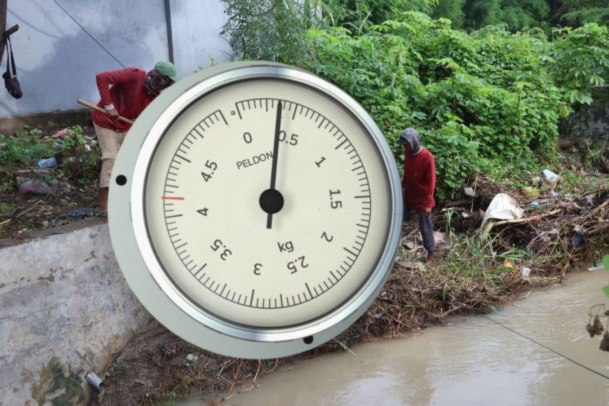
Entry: 0.35,kg
